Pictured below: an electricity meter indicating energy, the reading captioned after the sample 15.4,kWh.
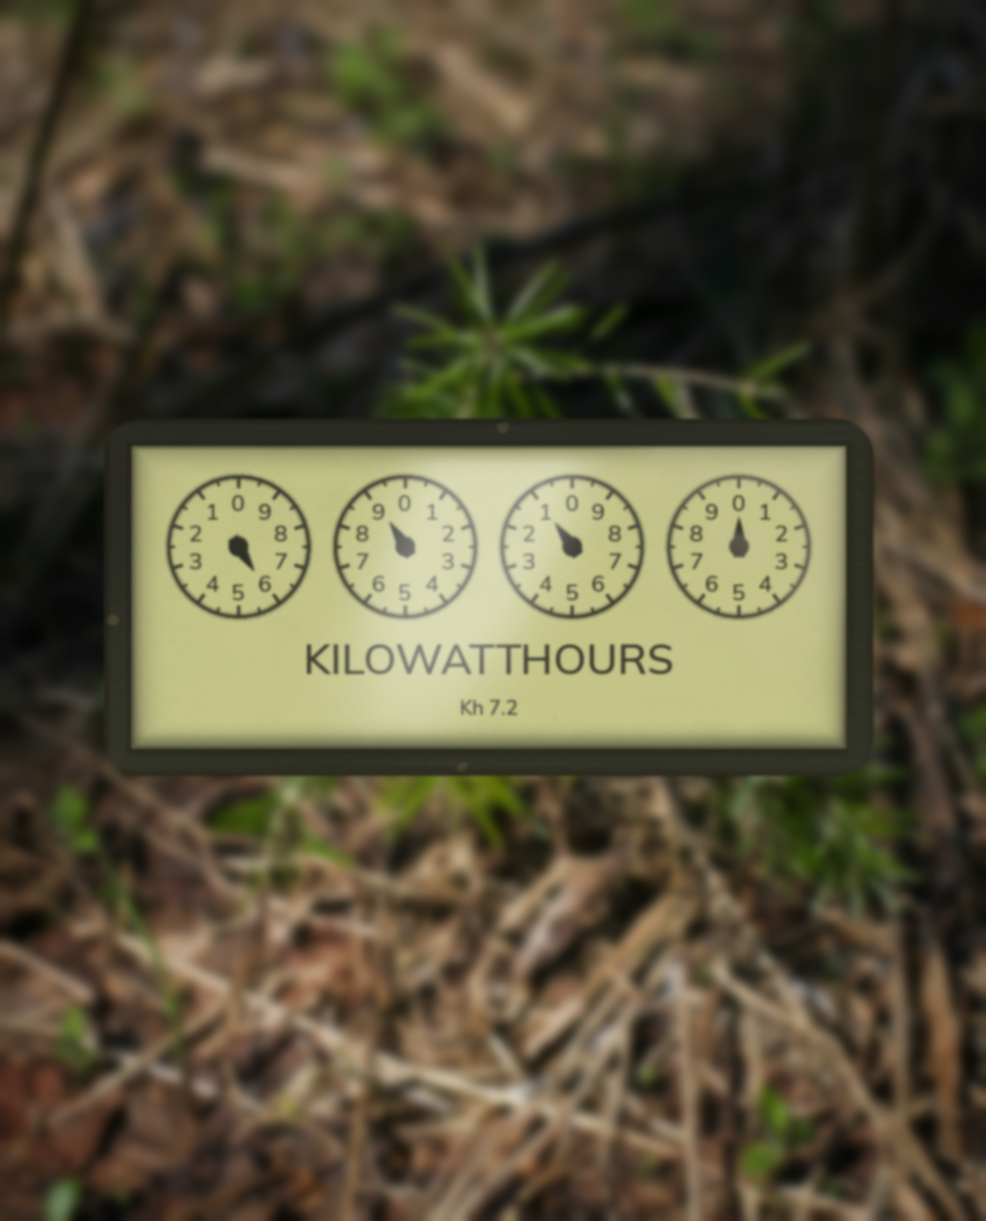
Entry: 5910,kWh
